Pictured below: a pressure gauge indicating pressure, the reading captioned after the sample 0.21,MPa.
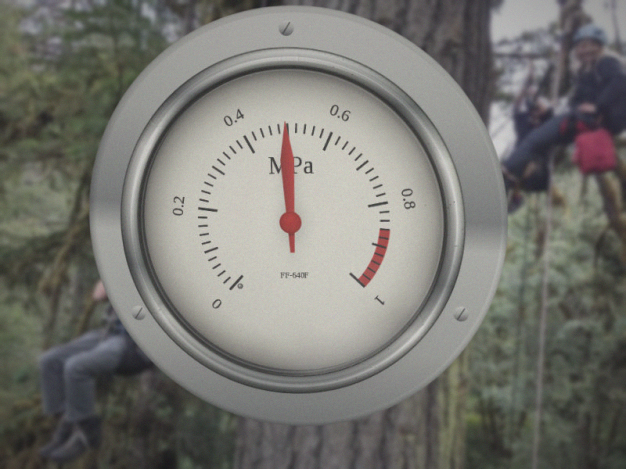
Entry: 0.5,MPa
